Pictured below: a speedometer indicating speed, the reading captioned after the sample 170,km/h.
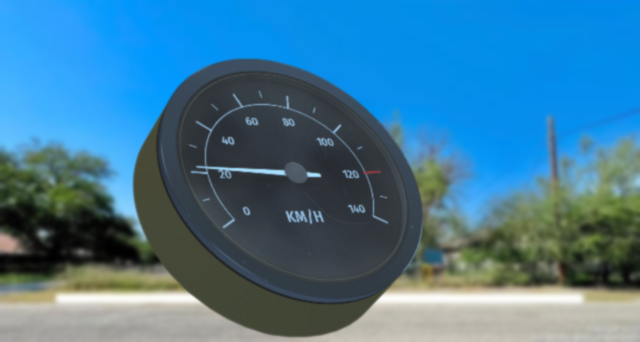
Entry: 20,km/h
